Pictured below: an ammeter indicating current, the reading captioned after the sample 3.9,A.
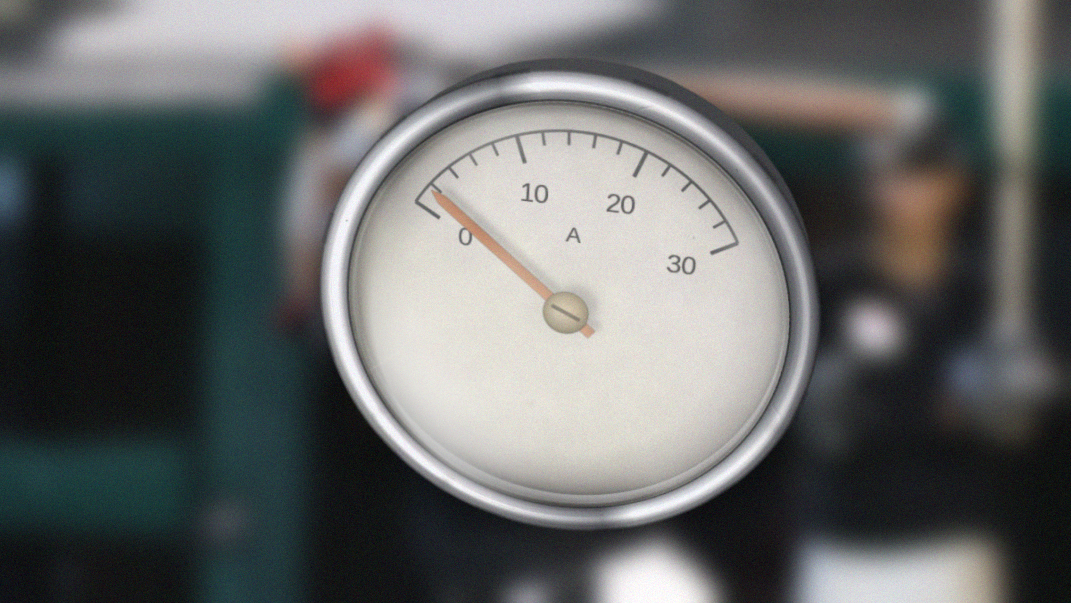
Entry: 2,A
